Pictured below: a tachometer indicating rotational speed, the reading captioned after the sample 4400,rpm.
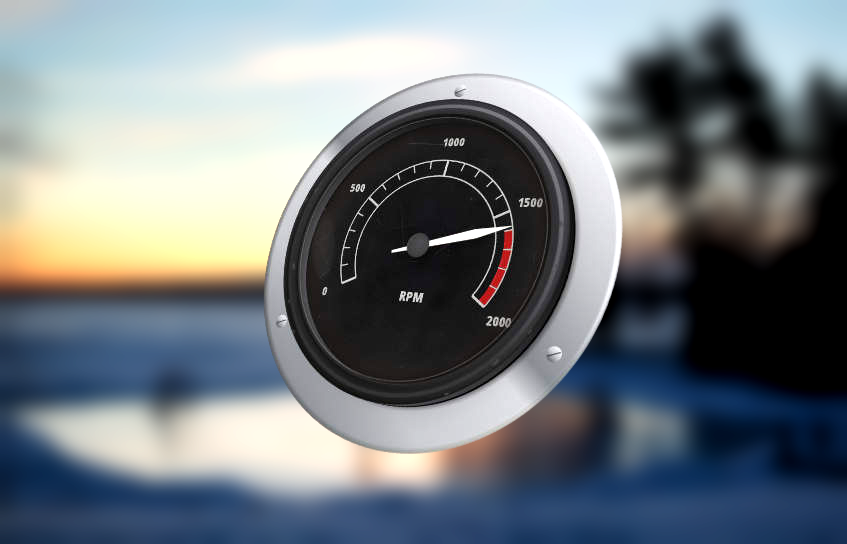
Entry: 1600,rpm
